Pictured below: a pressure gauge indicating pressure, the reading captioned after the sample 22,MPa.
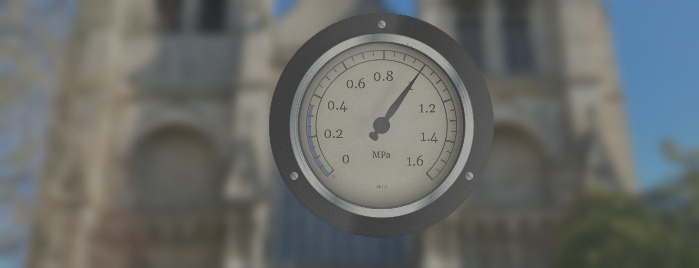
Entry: 1,MPa
